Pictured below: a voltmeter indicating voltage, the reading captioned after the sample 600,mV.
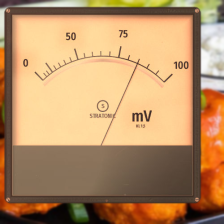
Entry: 85,mV
